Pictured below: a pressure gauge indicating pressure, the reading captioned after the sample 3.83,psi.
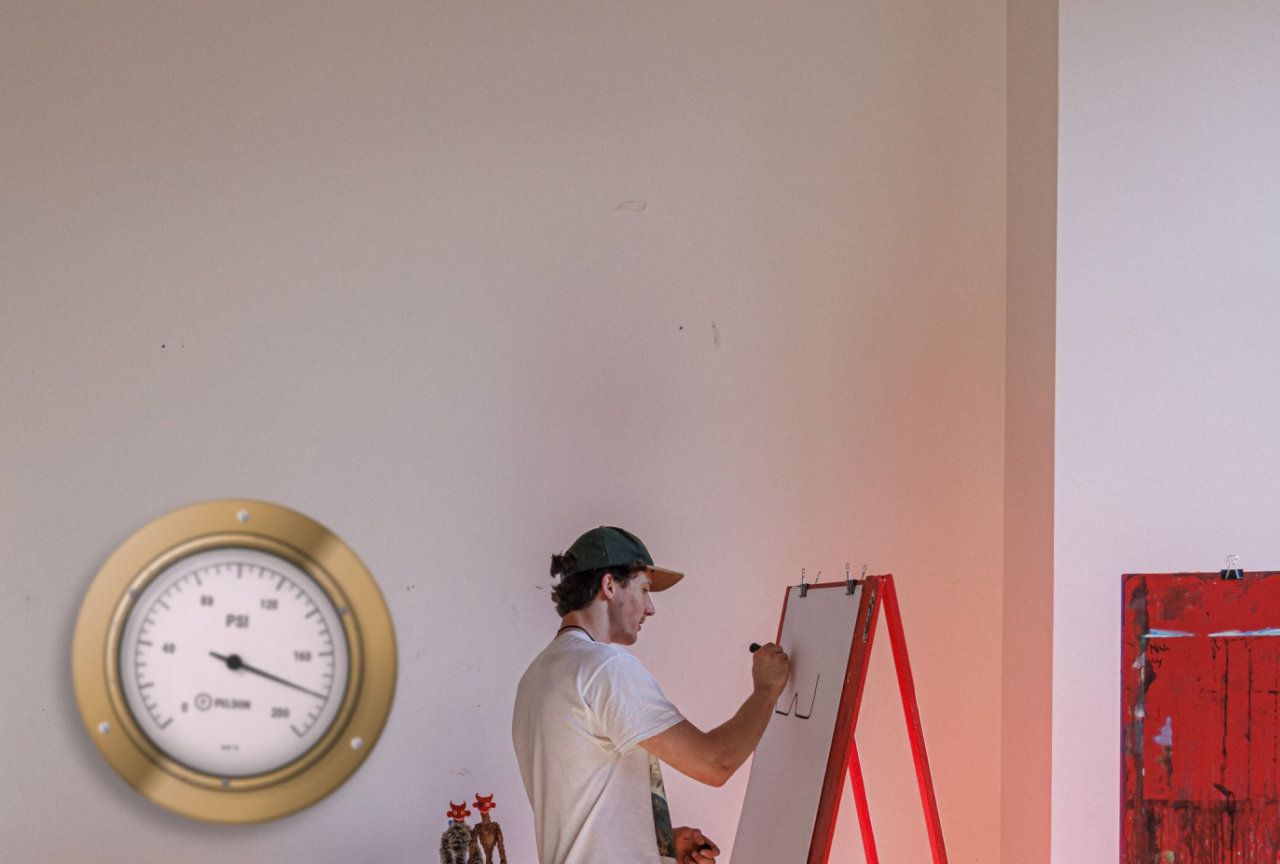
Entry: 180,psi
